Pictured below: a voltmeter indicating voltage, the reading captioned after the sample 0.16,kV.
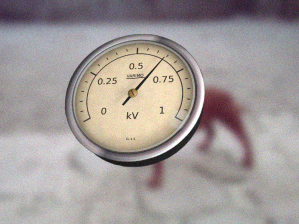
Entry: 0.65,kV
